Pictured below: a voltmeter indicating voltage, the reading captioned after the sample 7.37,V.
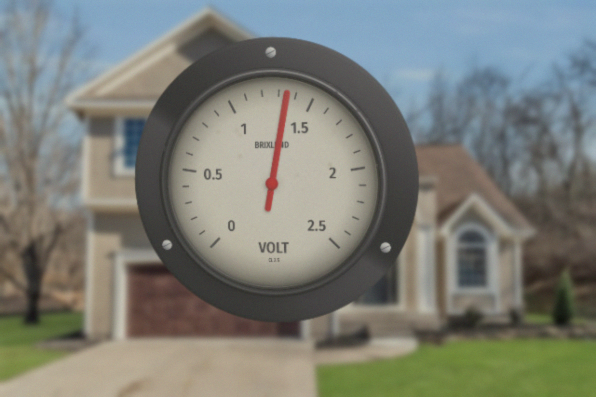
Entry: 1.35,V
